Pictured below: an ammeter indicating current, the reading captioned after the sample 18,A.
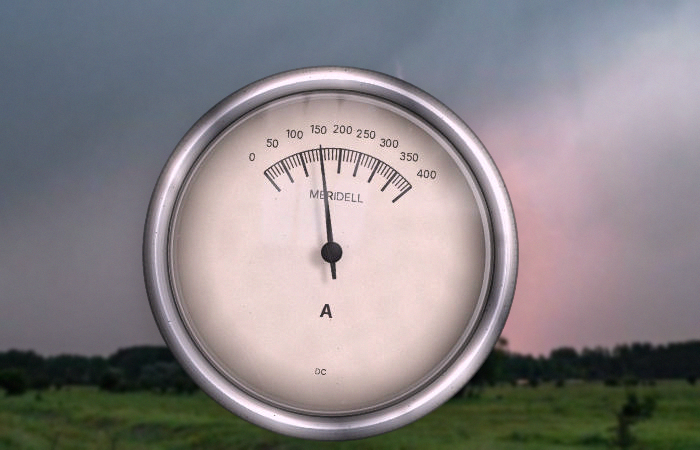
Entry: 150,A
